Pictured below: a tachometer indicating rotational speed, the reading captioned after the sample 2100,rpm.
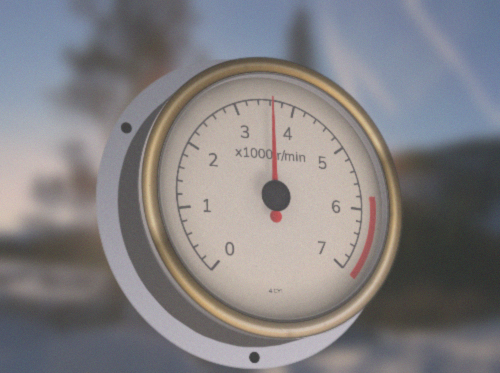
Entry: 3600,rpm
